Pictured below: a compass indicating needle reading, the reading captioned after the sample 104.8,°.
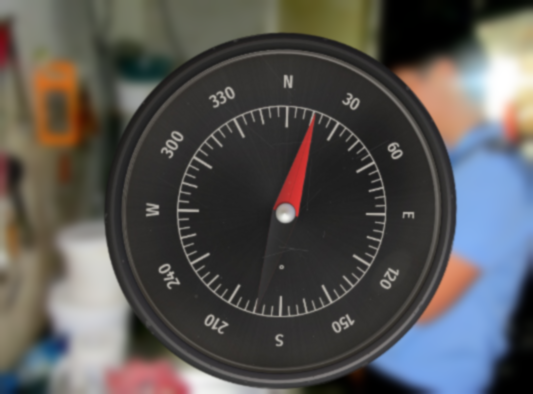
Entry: 15,°
